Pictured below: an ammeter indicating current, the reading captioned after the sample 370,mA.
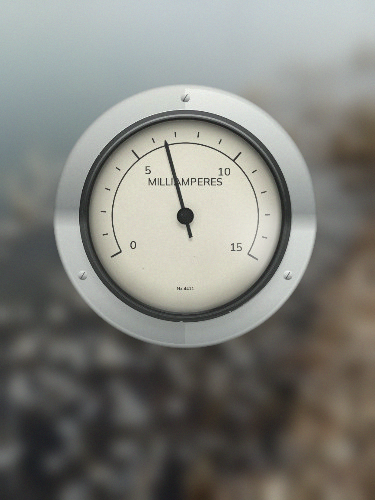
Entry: 6.5,mA
